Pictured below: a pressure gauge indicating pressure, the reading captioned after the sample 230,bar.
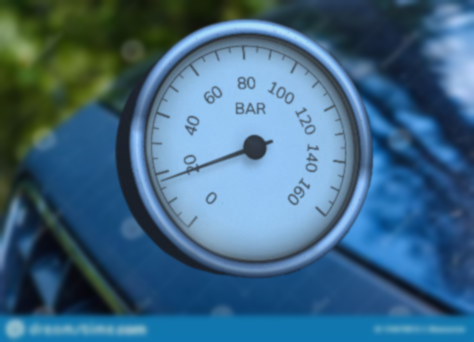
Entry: 17.5,bar
